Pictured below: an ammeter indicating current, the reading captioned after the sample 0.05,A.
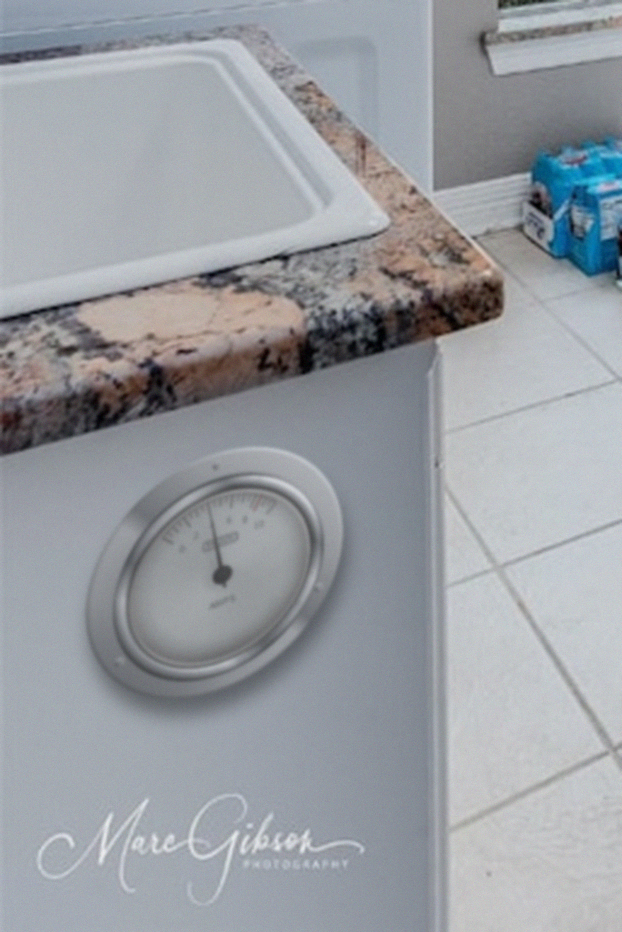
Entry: 4,A
